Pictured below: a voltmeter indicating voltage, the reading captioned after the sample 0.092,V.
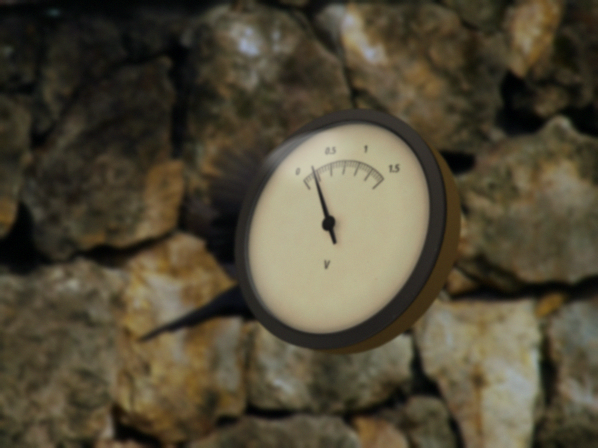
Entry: 0.25,V
